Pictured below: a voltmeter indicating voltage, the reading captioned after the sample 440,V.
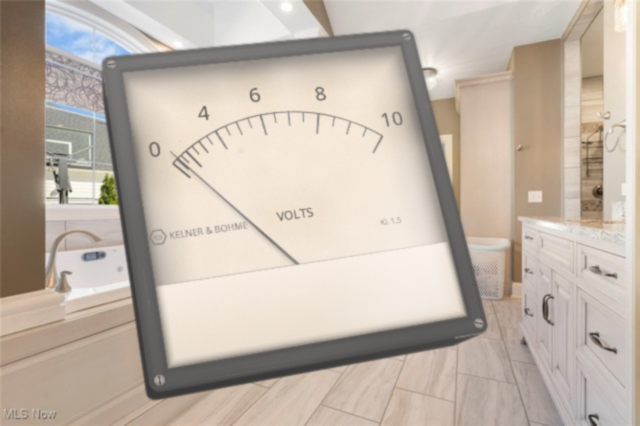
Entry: 1,V
